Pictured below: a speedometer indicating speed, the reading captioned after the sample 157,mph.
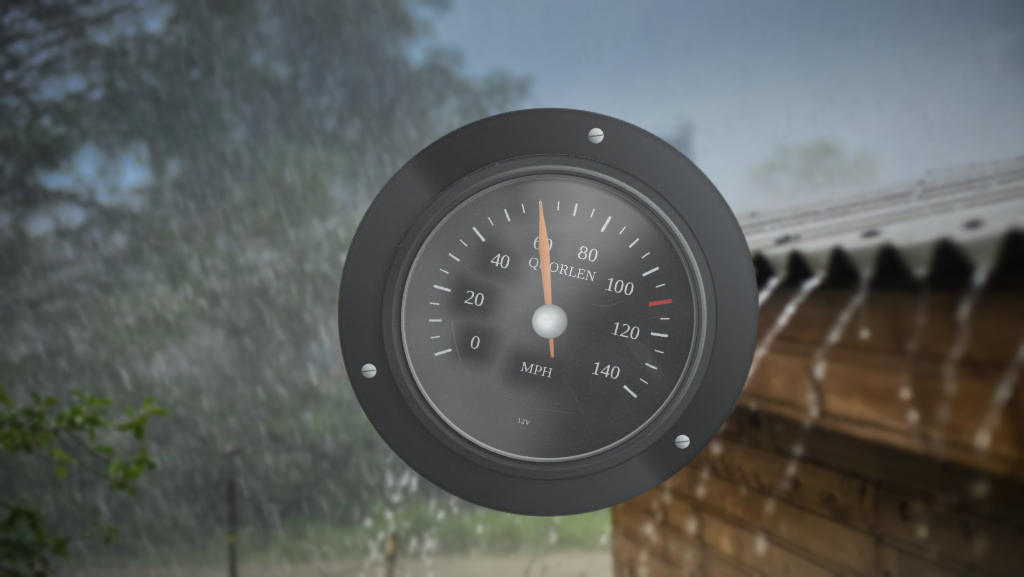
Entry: 60,mph
